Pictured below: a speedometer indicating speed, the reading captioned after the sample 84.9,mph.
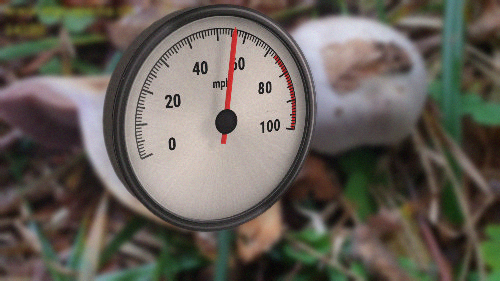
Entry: 55,mph
